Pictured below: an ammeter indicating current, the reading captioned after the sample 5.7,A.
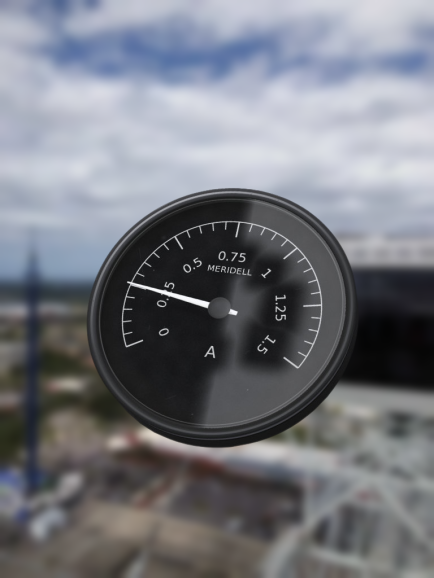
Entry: 0.25,A
